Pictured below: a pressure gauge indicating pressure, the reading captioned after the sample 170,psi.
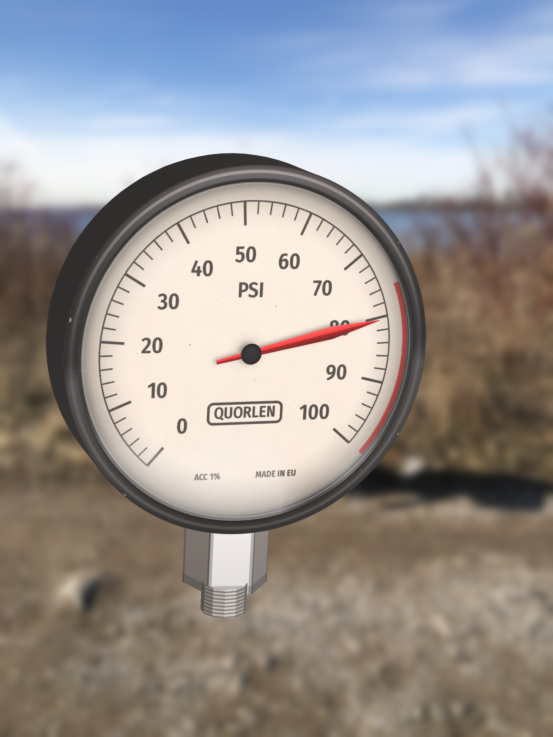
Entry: 80,psi
